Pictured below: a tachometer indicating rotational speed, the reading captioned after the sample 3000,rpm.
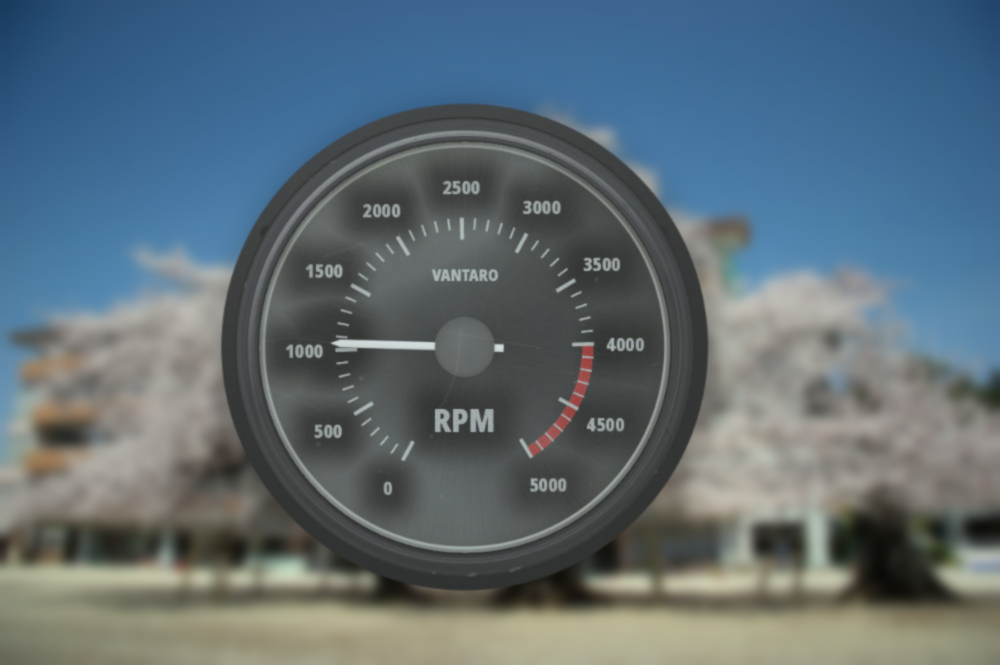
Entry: 1050,rpm
